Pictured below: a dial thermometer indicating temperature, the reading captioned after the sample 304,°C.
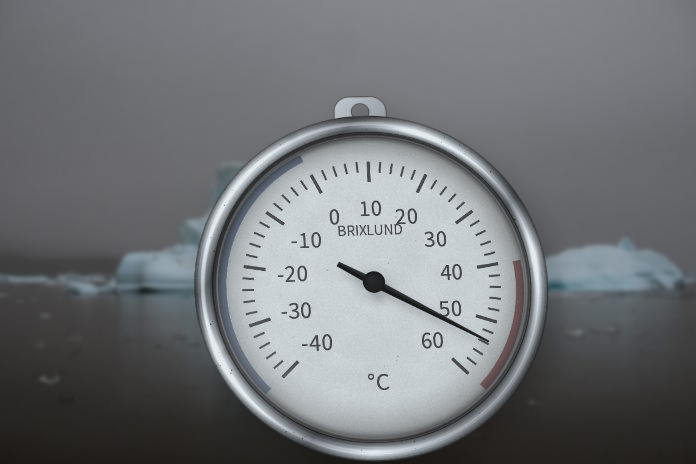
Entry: 54,°C
